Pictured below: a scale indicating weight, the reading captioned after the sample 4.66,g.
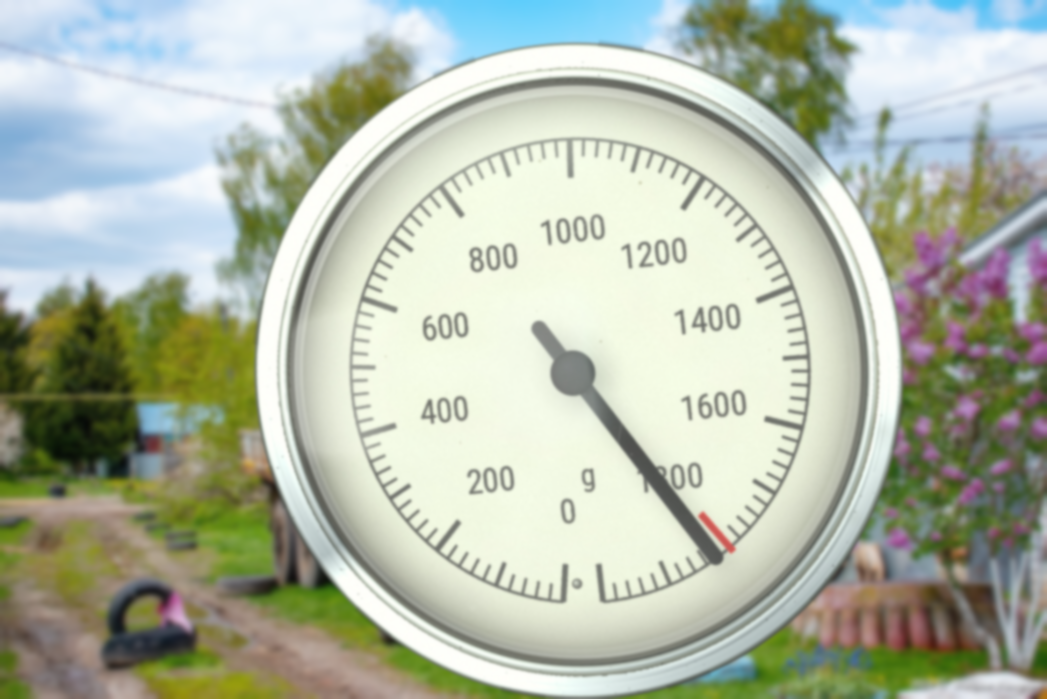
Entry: 1820,g
